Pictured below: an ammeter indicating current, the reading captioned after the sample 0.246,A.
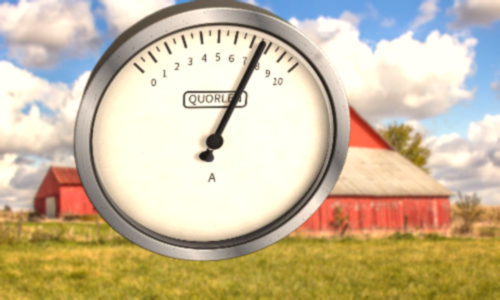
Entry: 7.5,A
